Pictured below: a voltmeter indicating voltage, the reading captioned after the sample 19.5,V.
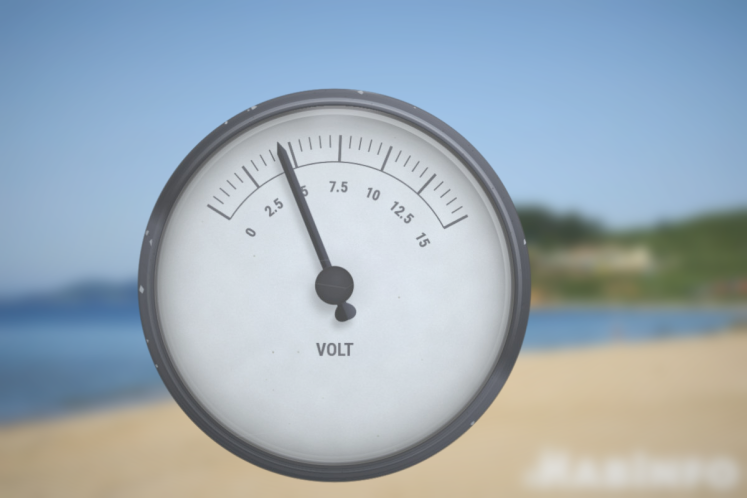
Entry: 4.5,V
